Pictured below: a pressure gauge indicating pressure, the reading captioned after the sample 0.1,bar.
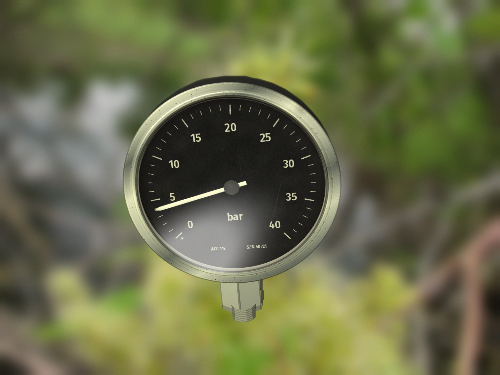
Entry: 4,bar
